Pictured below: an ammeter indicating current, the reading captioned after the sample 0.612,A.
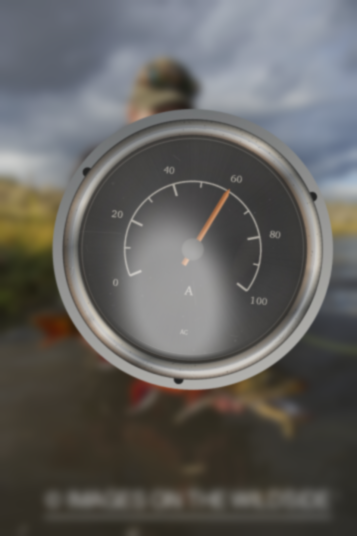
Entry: 60,A
